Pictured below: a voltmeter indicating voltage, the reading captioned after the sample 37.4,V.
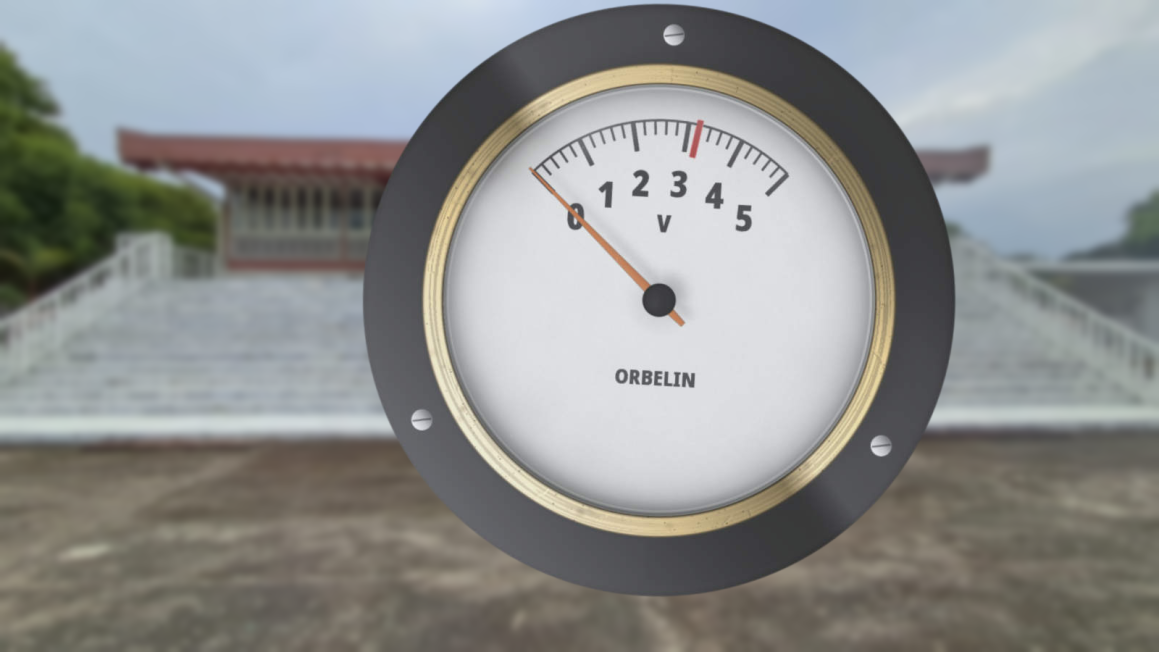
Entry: 0,V
